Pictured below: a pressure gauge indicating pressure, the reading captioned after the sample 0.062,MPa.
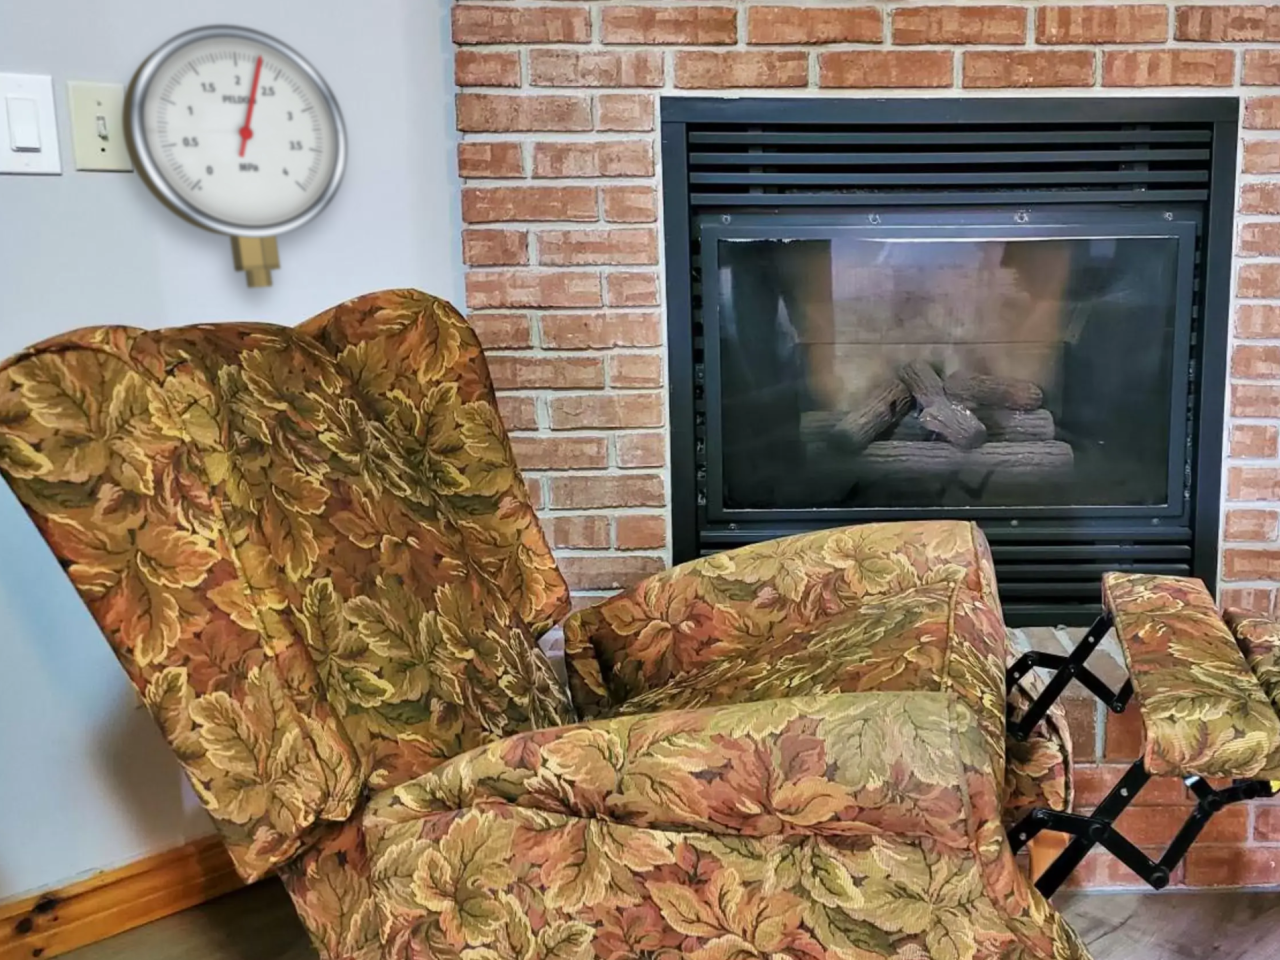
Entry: 2.25,MPa
